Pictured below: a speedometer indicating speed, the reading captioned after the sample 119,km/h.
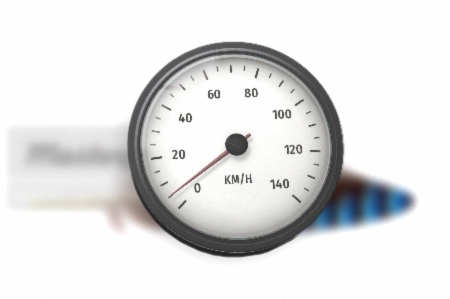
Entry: 5,km/h
